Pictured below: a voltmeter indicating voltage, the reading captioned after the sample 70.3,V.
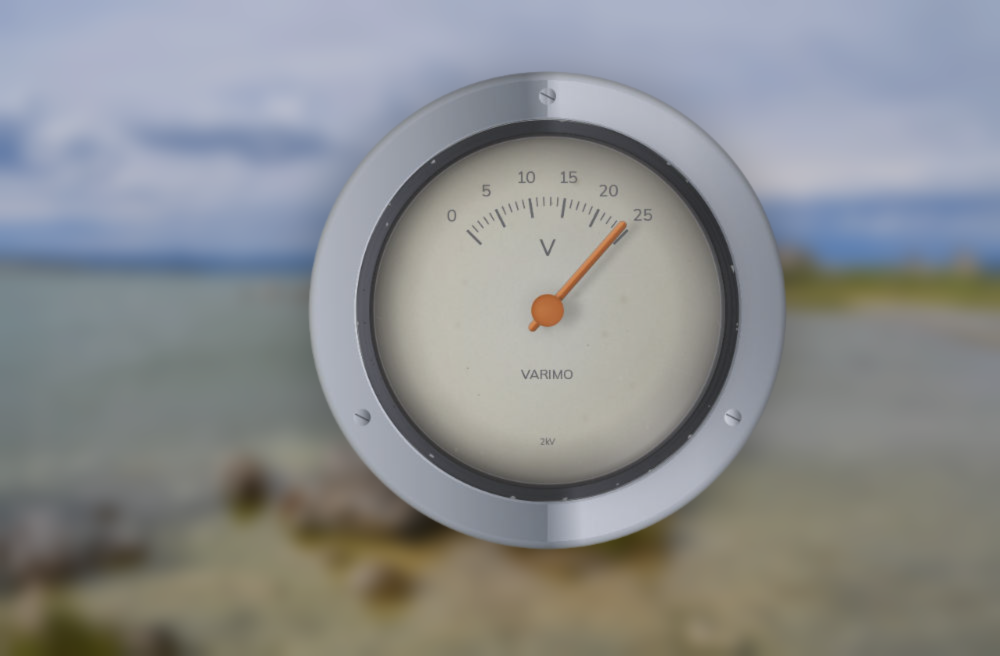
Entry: 24,V
